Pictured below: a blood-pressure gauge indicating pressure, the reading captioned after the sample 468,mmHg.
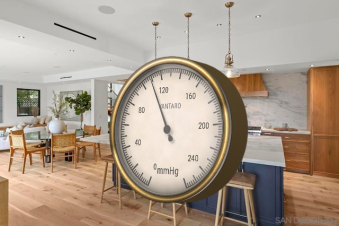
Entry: 110,mmHg
